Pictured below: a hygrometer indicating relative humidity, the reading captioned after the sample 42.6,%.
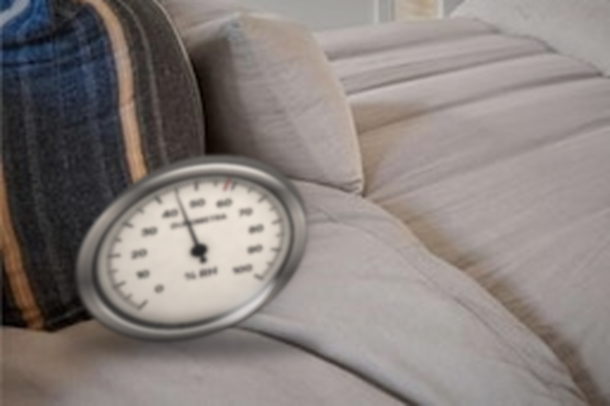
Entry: 45,%
